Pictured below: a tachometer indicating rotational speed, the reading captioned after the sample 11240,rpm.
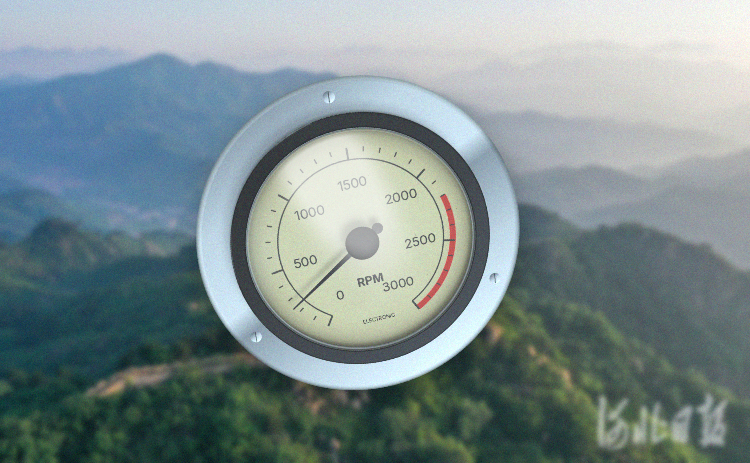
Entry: 250,rpm
